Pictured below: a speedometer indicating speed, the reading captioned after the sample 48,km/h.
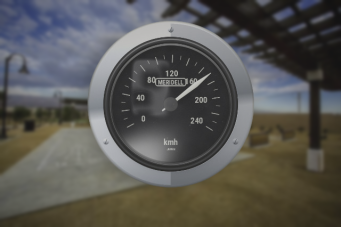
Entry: 170,km/h
